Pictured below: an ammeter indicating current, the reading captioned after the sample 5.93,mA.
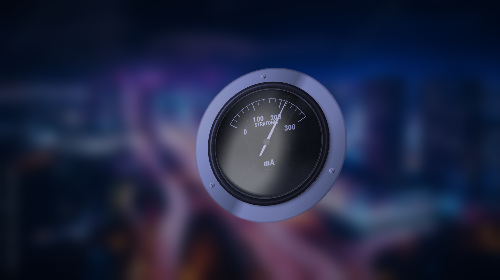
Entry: 220,mA
